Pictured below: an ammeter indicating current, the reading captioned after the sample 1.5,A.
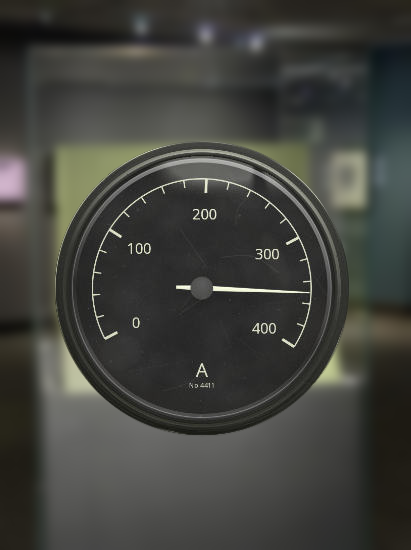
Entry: 350,A
